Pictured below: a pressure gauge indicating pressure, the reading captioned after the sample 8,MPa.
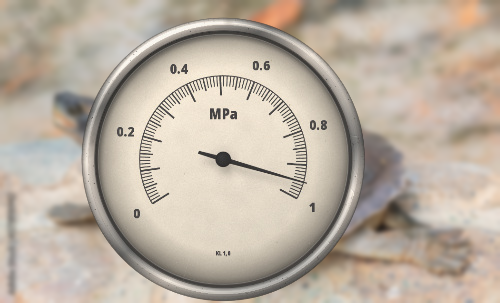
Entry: 0.95,MPa
